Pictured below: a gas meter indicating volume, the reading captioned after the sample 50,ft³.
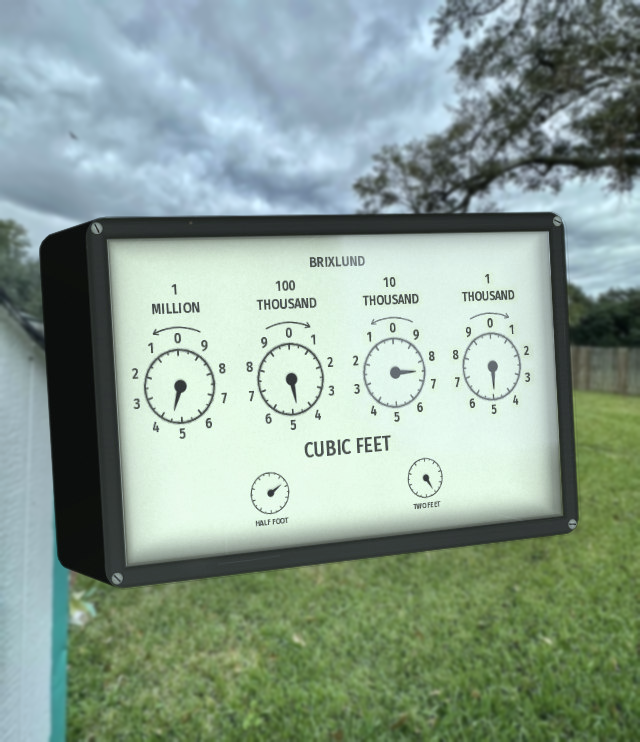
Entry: 447500,ft³
